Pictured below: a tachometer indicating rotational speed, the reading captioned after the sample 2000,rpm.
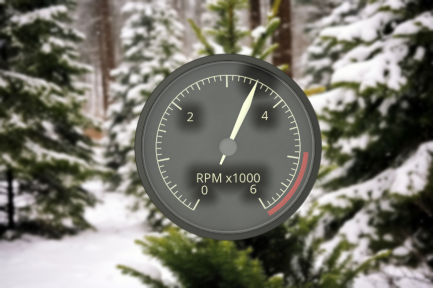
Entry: 3500,rpm
